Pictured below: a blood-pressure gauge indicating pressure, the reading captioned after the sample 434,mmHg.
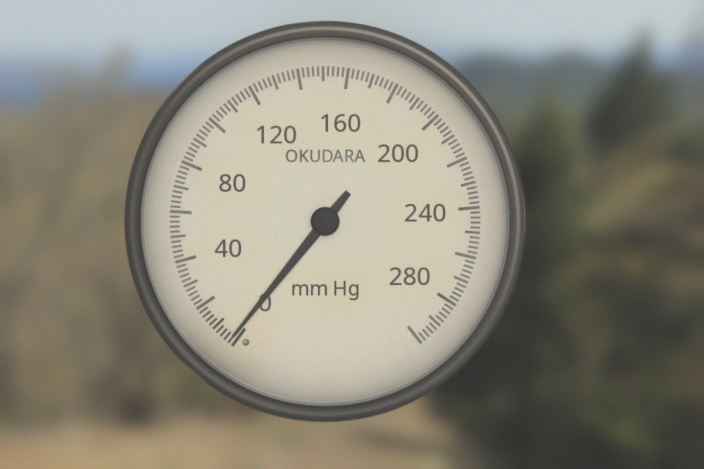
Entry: 2,mmHg
